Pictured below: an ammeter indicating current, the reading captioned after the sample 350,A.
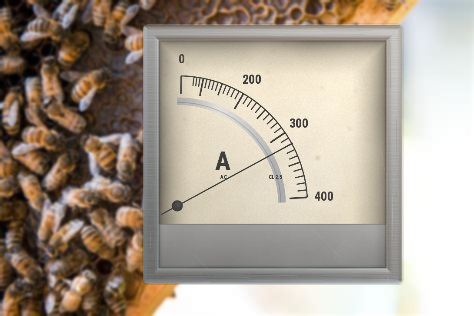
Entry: 320,A
